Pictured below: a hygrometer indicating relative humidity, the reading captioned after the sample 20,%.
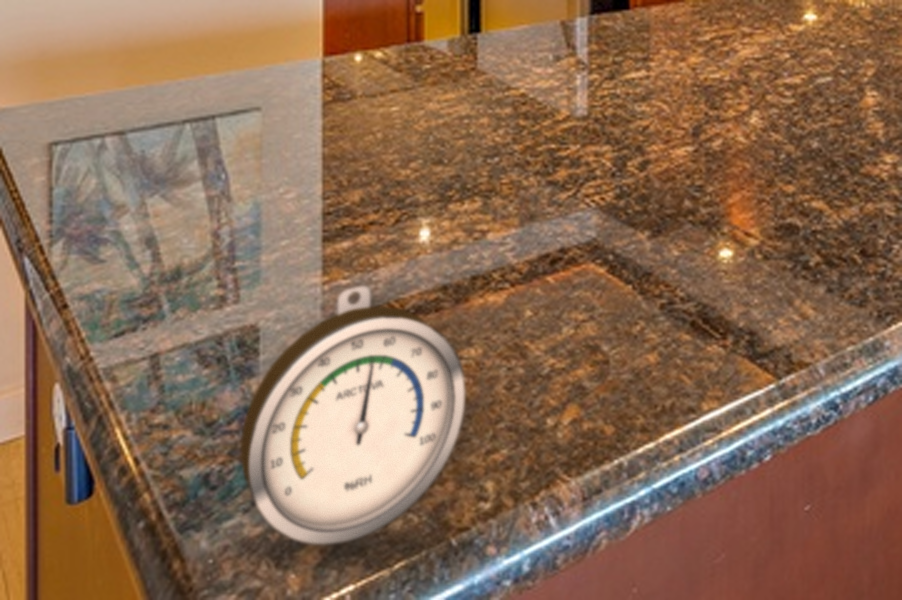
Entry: 55,%
